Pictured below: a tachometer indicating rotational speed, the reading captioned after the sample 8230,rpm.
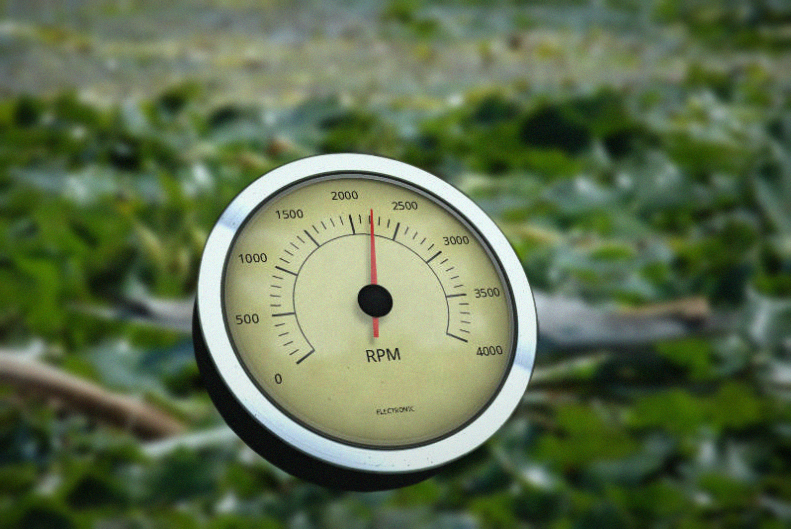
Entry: 2200,rpm
